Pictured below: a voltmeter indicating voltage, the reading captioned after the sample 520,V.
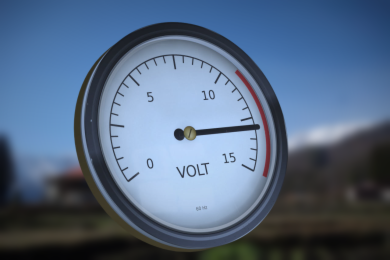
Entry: 13,V
